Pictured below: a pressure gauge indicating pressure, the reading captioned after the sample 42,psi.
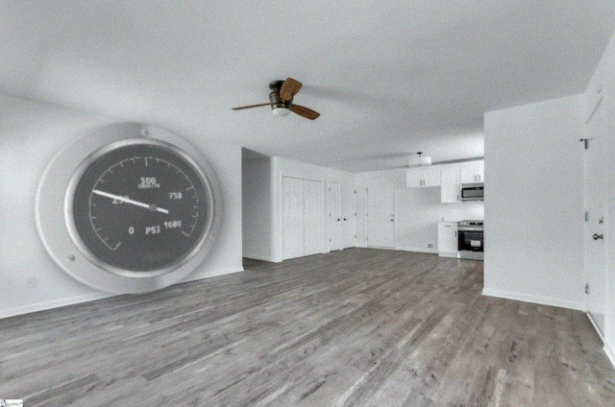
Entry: 250,psi
